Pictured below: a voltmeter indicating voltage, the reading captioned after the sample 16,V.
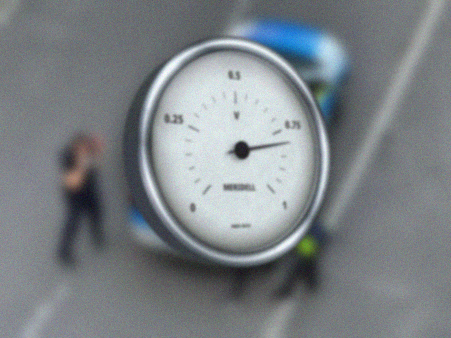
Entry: 0.8,V
